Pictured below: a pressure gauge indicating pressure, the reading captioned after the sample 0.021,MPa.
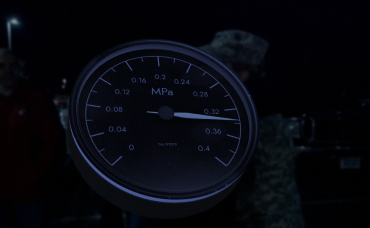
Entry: 0.34,MPa
